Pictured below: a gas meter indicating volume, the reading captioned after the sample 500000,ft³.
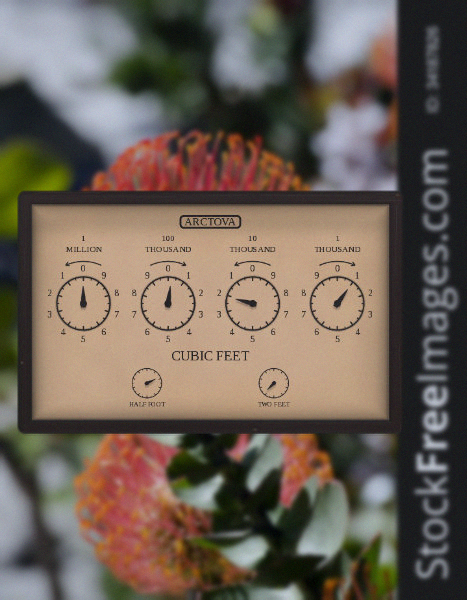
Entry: 2100,ft³
